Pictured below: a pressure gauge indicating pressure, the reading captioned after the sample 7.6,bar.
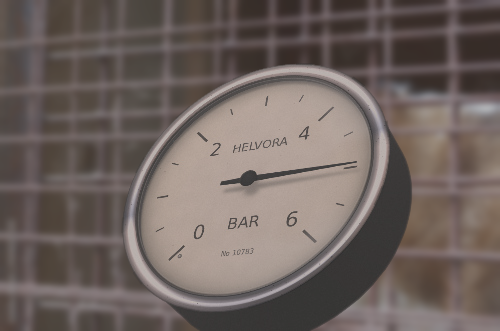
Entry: 5,bar
